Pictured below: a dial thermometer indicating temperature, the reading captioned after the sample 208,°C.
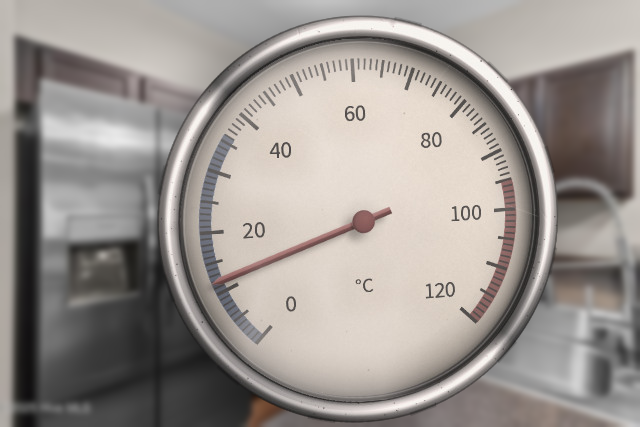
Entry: 12,°C
